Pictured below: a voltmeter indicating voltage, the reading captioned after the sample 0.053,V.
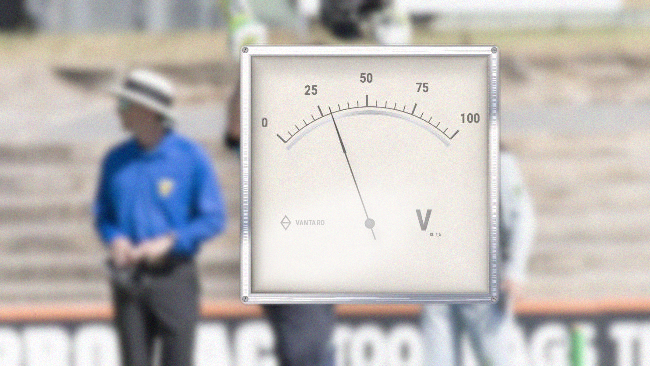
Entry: 30,V
